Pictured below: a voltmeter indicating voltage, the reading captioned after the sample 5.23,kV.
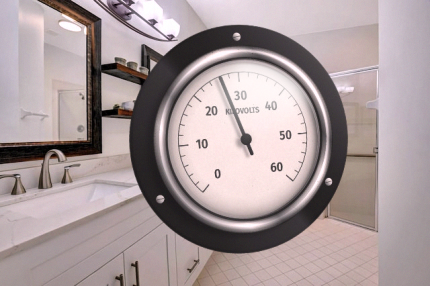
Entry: 26,kV
